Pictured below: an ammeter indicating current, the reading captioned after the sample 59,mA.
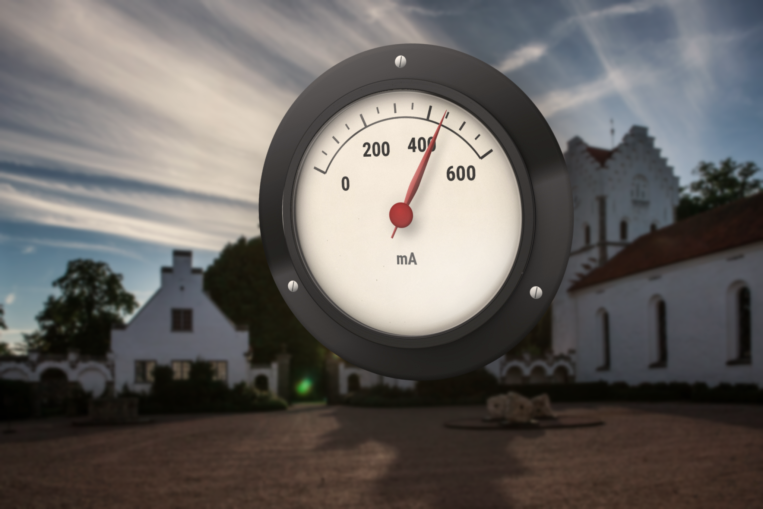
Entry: 450,mA
